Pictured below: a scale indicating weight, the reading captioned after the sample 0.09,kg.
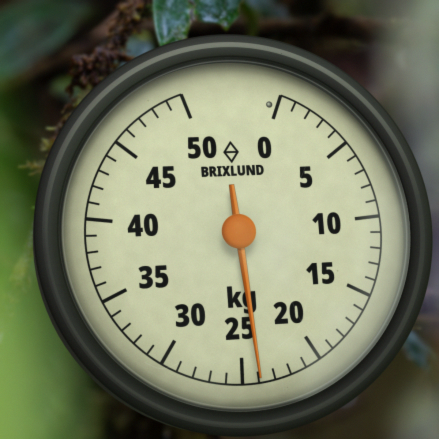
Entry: 24,kg
